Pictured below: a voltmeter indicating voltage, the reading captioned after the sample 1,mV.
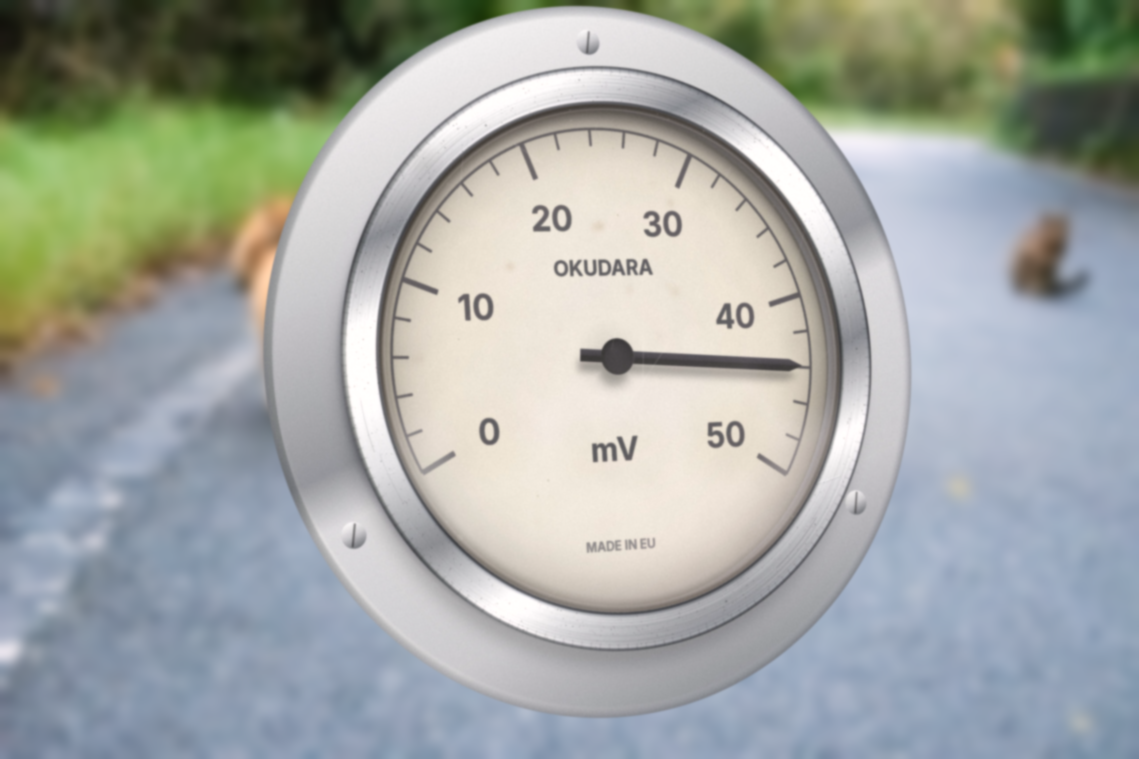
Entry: 44,mV
